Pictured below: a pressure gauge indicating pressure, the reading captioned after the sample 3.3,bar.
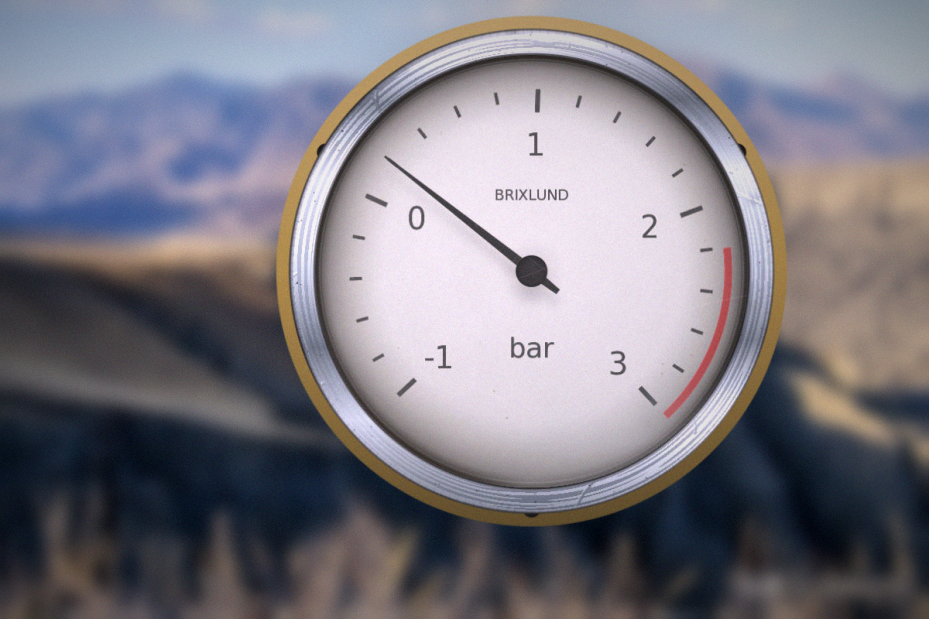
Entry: 0.2,bar
